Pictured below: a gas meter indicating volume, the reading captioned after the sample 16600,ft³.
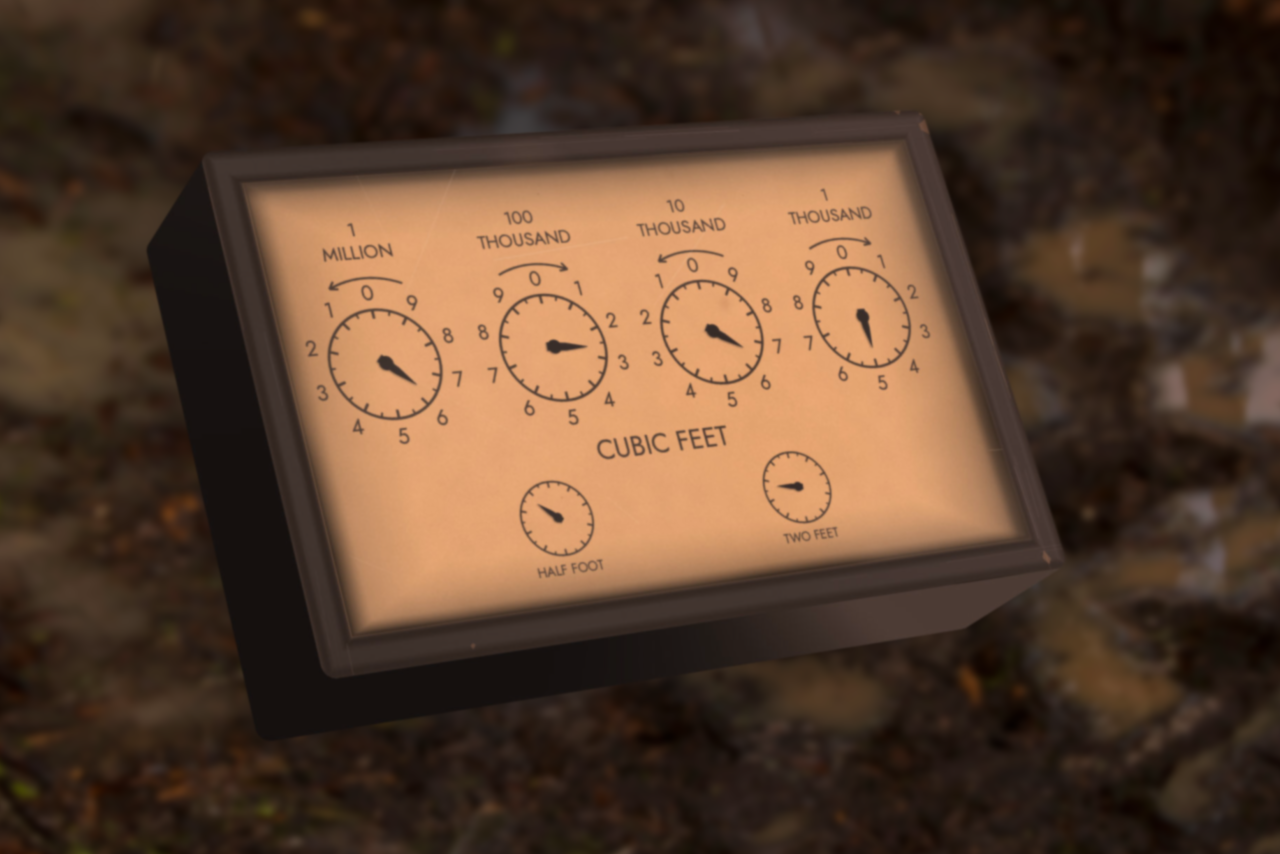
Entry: 626500,ft³
